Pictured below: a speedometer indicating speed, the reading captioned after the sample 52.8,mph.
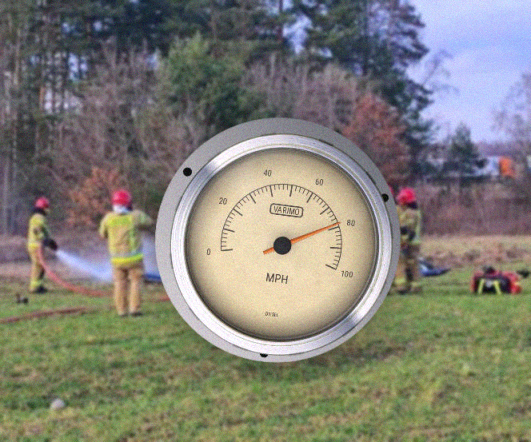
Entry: 78,mph
